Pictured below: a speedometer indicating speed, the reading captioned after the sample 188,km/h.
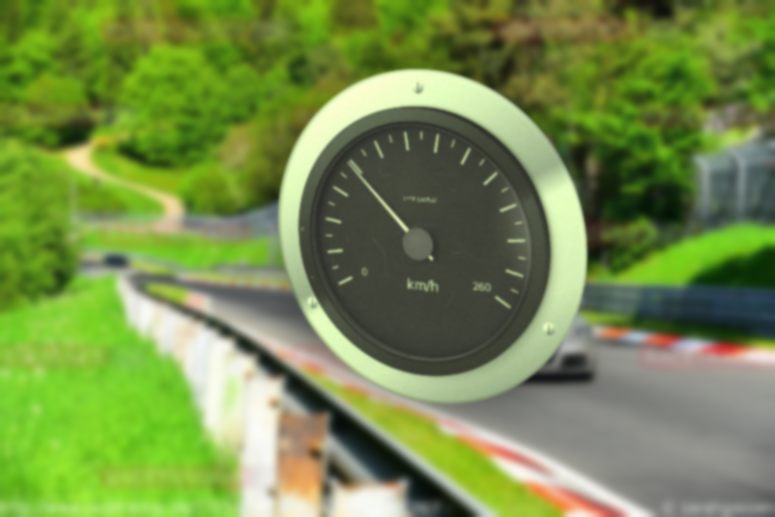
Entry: 80,km/h
